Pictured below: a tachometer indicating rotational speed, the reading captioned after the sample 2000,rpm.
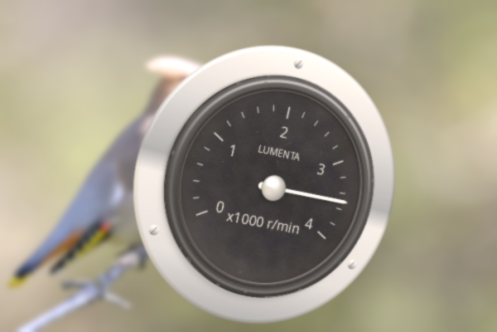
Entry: 3500,rpm
